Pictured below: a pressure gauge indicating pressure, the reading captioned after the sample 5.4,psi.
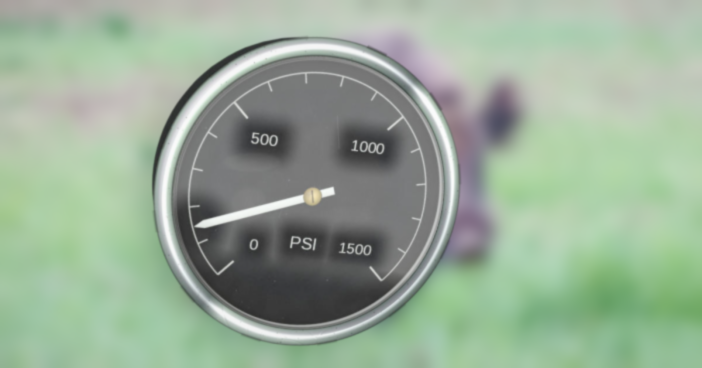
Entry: 150,psi
